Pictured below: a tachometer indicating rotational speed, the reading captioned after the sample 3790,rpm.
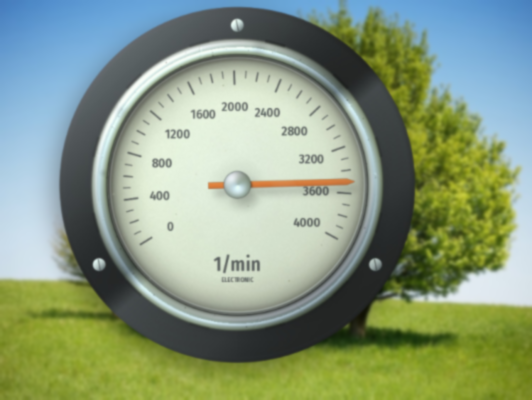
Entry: 3500,rpm
